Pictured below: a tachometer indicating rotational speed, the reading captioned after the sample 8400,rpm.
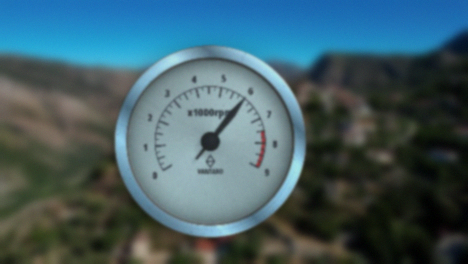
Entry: 6000,rpm
